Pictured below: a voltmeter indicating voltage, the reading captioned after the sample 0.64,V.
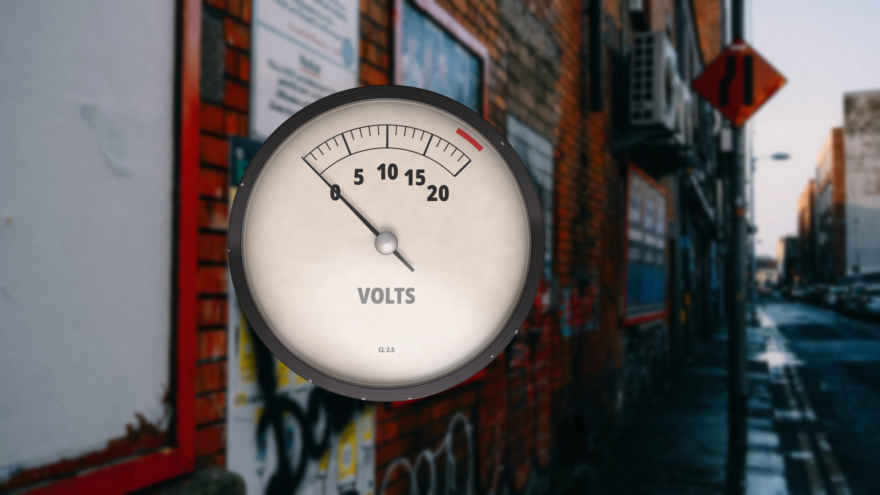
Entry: 0,V
